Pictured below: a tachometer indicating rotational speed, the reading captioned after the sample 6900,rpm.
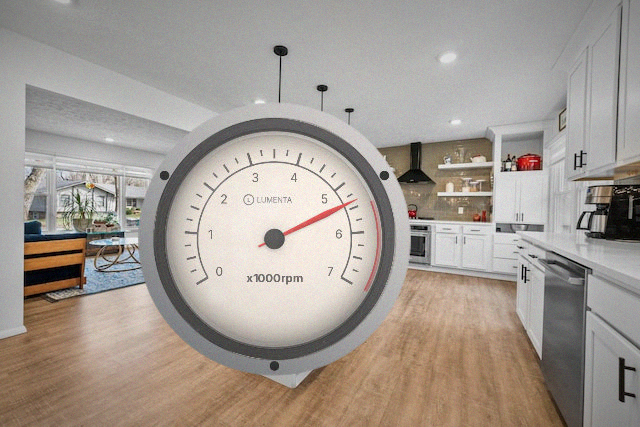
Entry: 5375,rpm
